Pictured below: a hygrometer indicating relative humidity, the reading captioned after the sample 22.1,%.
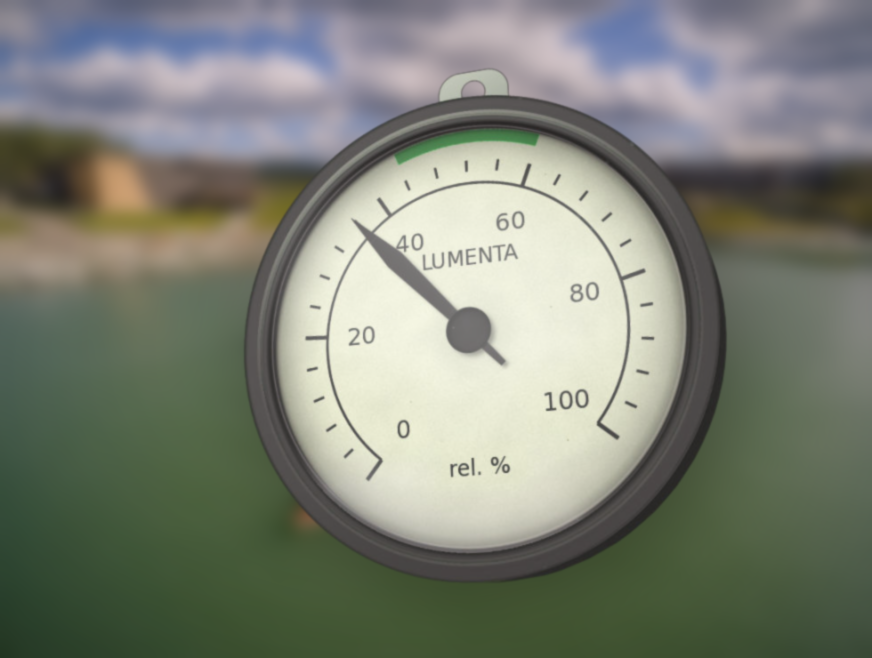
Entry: 36,%
